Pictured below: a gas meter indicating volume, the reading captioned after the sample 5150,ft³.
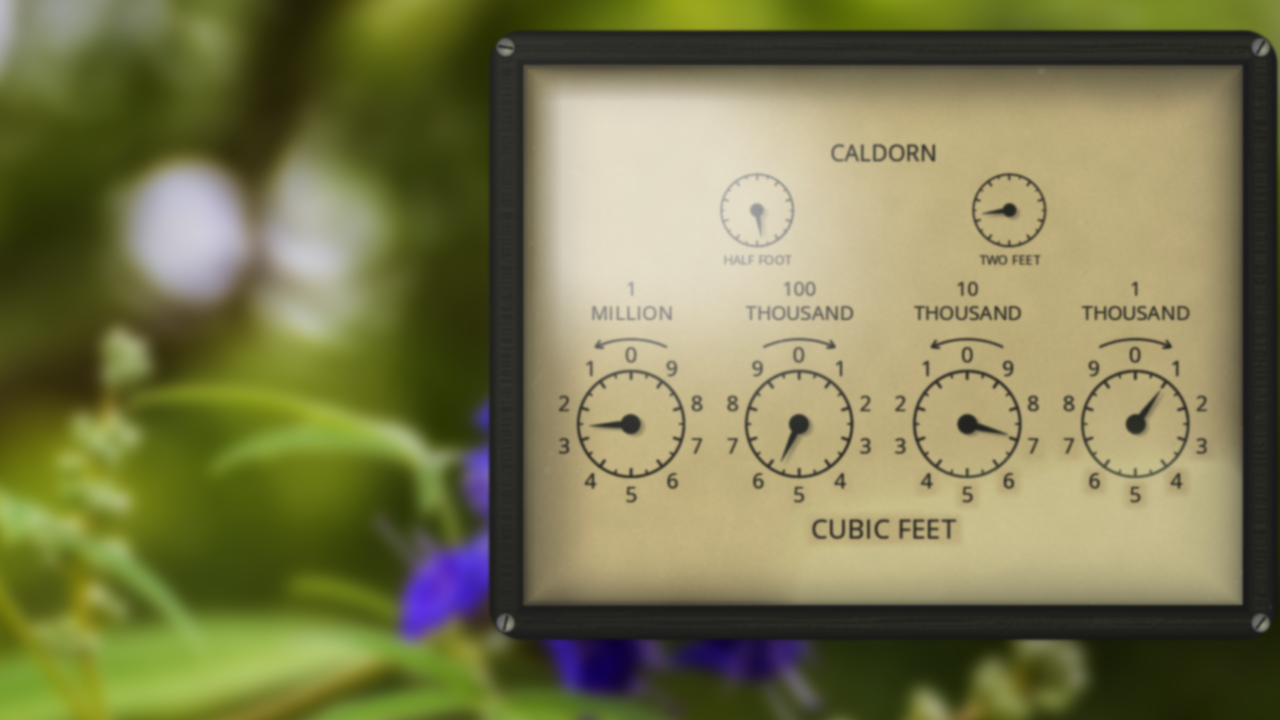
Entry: 257100,ft³
